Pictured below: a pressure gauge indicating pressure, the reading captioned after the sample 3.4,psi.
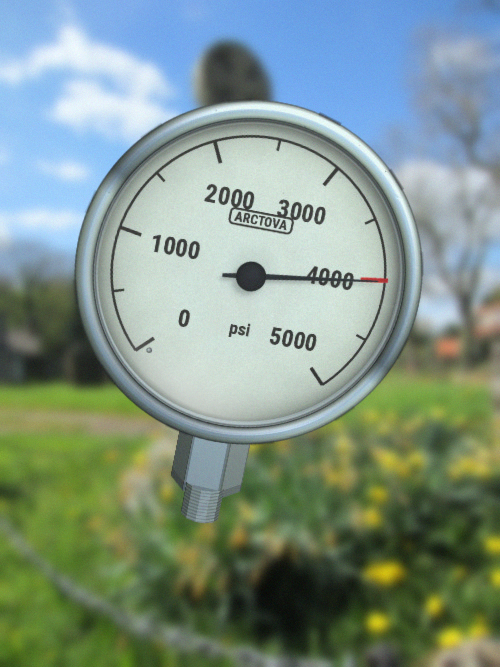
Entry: 4000,psi
